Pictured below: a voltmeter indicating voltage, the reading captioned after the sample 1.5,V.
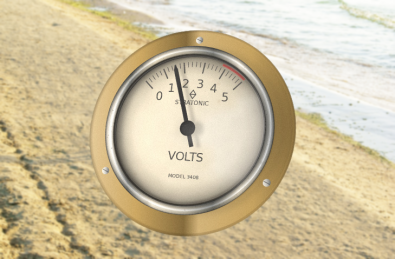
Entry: 1.6,V
